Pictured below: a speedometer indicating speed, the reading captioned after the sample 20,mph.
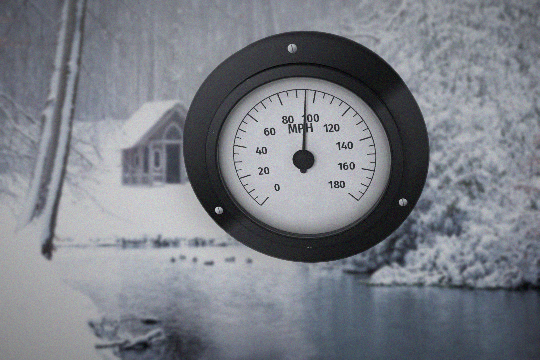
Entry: 95,mph
